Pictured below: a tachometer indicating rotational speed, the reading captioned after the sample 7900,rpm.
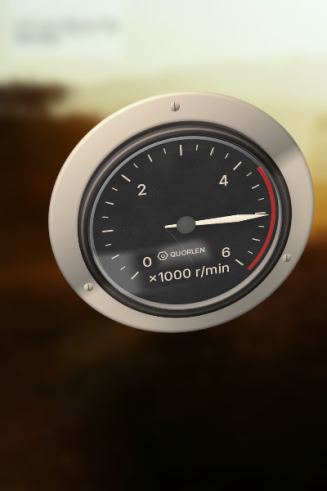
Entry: 5000,rpm
